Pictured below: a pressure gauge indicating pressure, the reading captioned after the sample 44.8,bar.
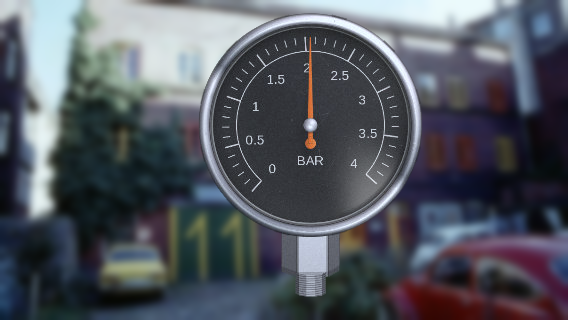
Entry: 2.05,bar
